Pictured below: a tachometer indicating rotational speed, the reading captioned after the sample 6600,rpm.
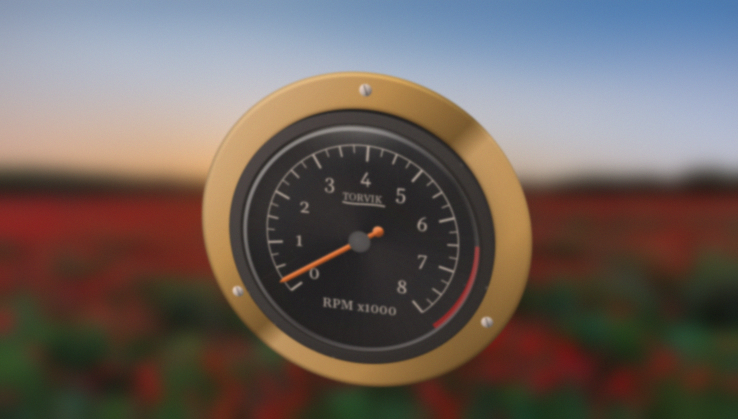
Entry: 250,rpm
